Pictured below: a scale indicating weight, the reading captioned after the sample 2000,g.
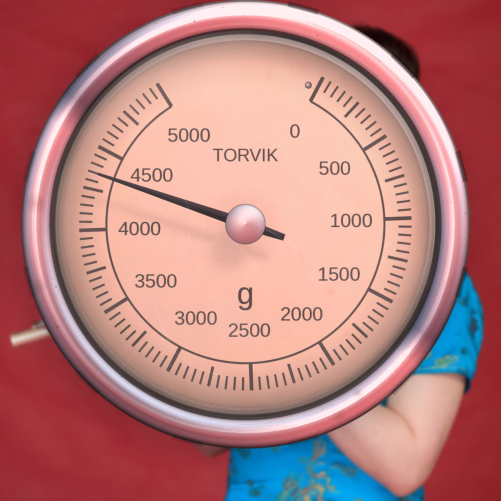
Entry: 4350,g
